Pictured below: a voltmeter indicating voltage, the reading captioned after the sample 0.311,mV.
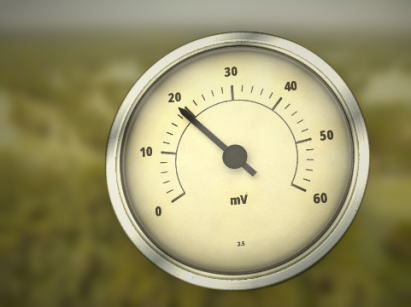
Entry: 19,mV
